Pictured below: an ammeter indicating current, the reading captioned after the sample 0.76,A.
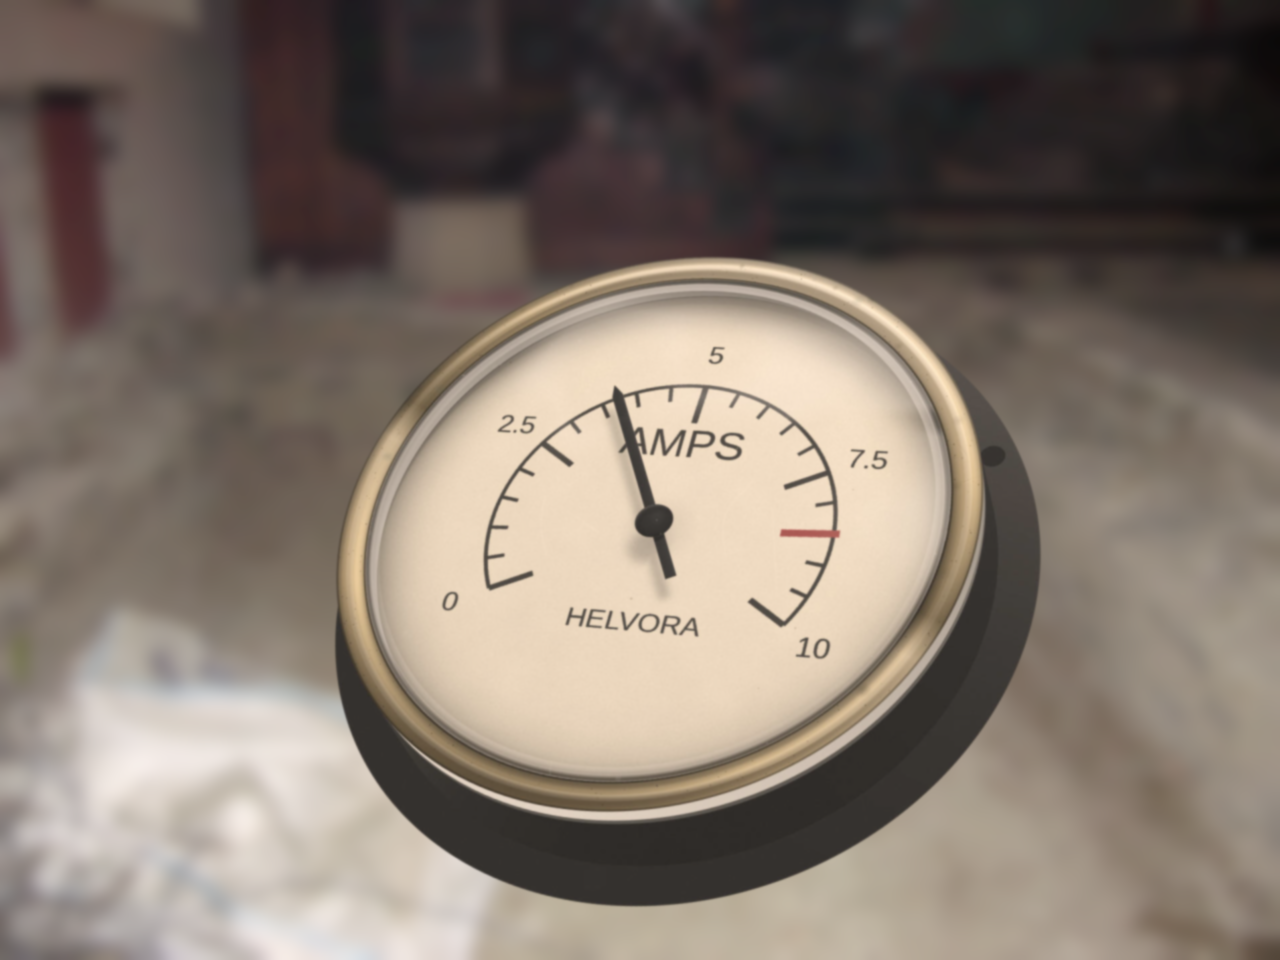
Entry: 3.75,A
